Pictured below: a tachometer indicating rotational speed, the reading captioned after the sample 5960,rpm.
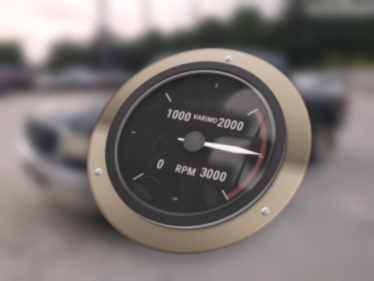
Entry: 2500,rpm
